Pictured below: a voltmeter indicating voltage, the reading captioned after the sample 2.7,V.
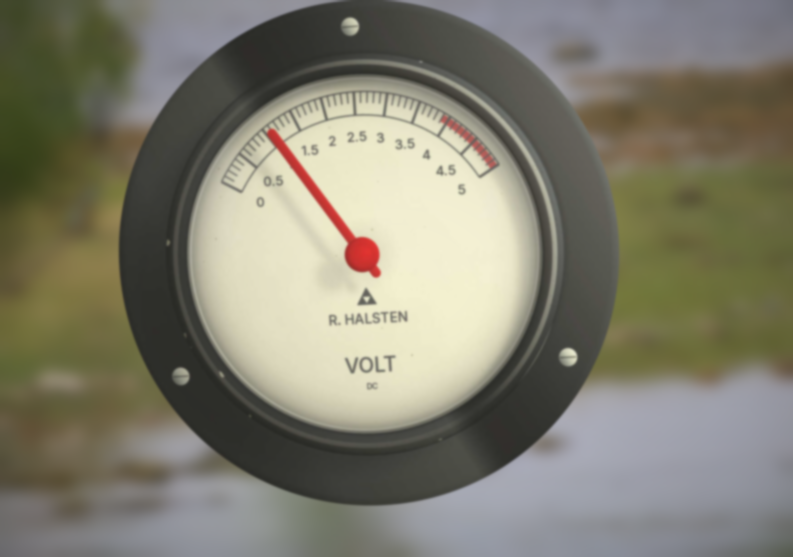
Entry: 1.1,V
